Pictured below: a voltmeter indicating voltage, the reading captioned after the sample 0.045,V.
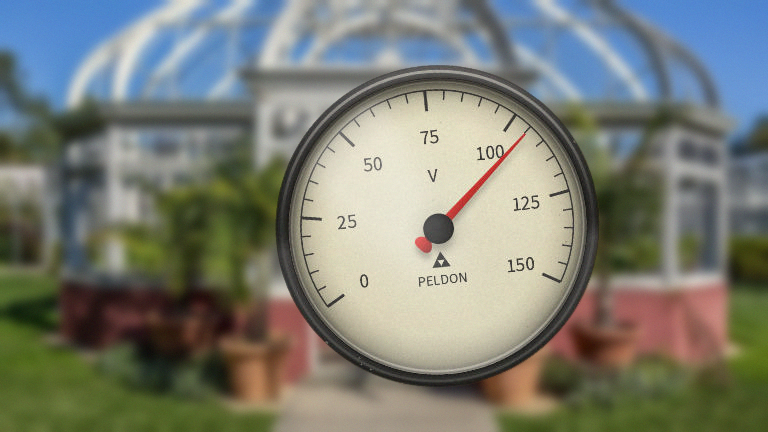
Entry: 105,V
